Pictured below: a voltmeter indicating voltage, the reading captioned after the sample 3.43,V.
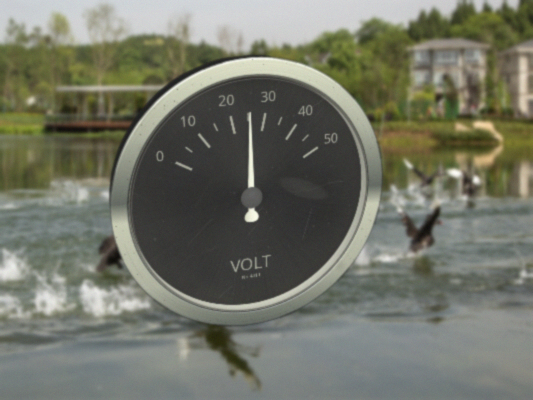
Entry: 25,V
